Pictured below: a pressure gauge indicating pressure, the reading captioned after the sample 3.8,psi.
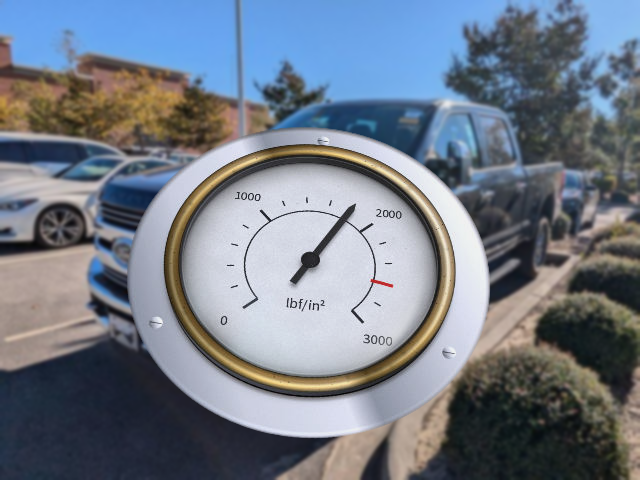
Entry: 1800,psi
